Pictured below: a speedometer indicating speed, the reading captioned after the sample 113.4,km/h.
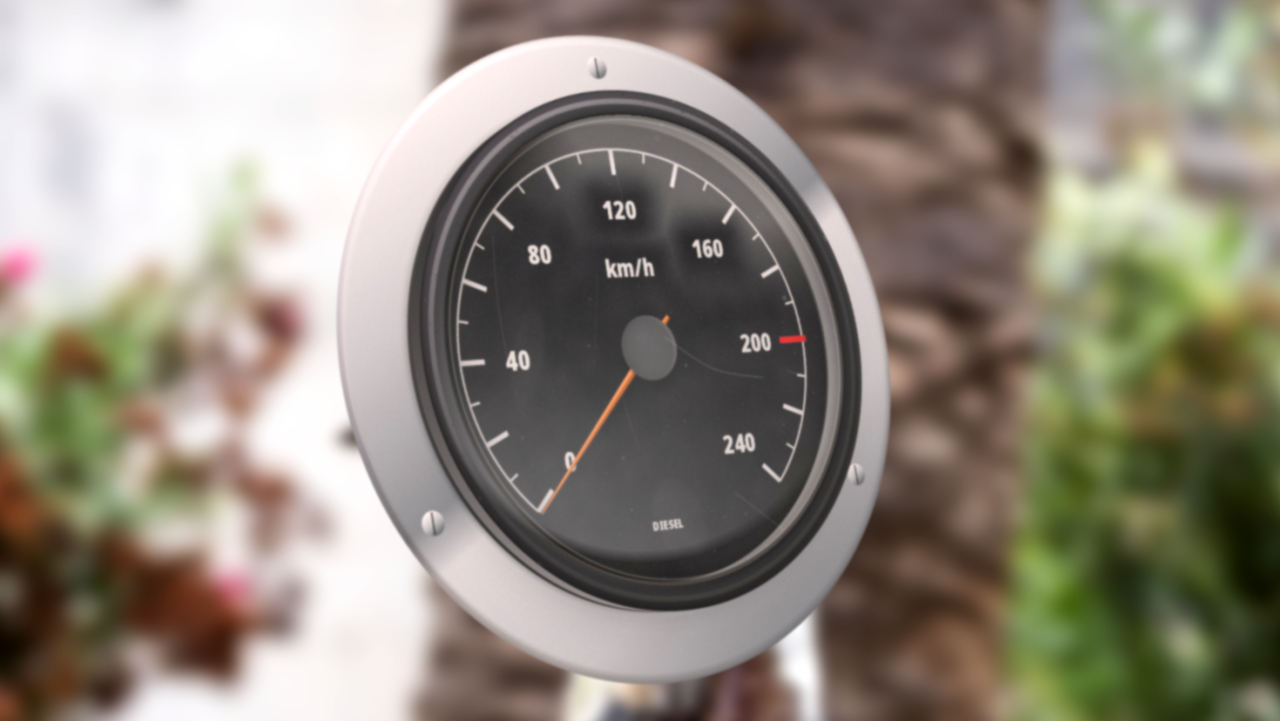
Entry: 0,km/h
